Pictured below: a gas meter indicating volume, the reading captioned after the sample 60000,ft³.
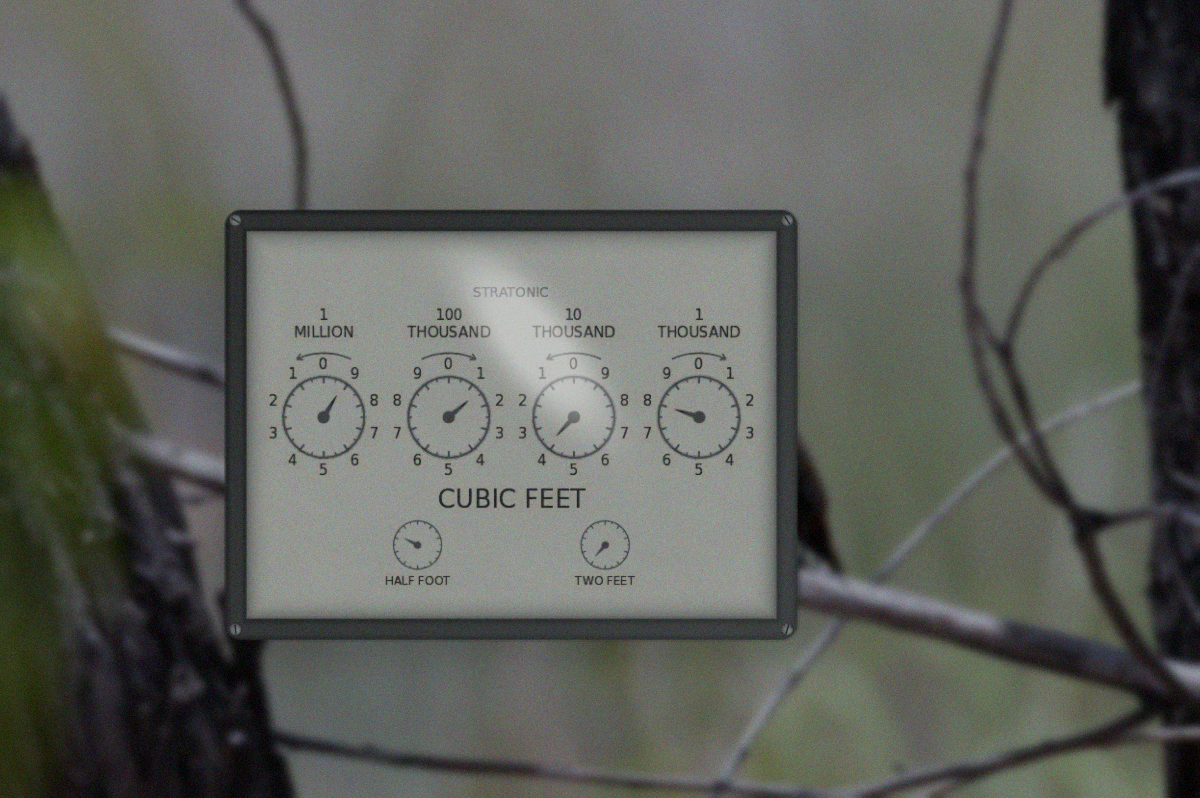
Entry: 913800,ft³
